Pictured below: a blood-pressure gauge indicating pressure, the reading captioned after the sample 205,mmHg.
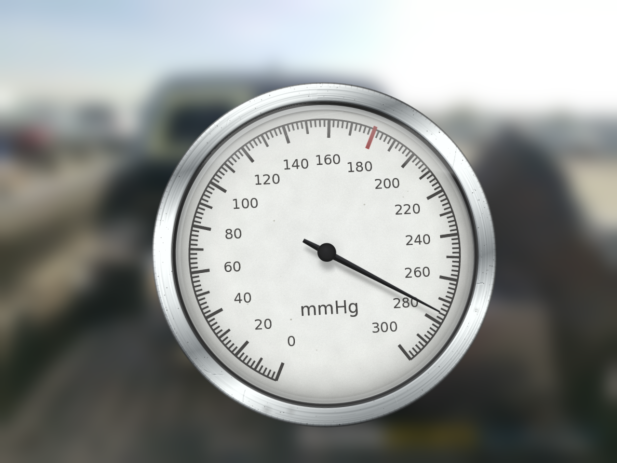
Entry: 276,mmHg
